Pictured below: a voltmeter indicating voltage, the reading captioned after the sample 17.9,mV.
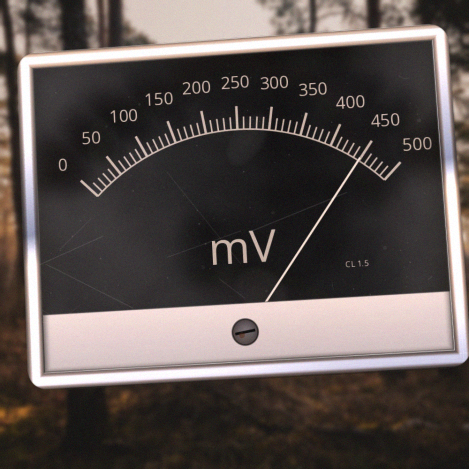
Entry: 450,mV
